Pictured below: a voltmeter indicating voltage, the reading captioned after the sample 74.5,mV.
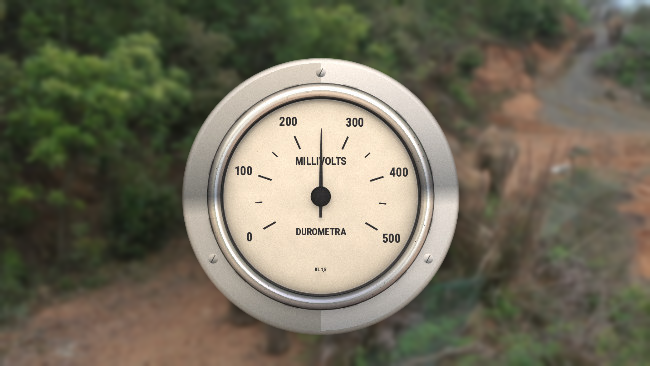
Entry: 250,mV
